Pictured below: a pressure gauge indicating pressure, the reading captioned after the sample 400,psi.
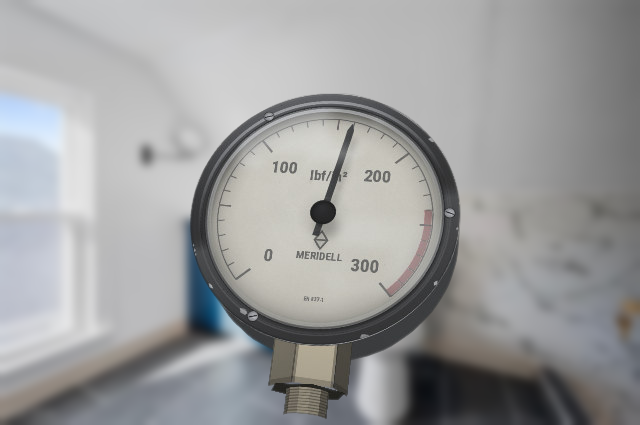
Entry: 160,psi
